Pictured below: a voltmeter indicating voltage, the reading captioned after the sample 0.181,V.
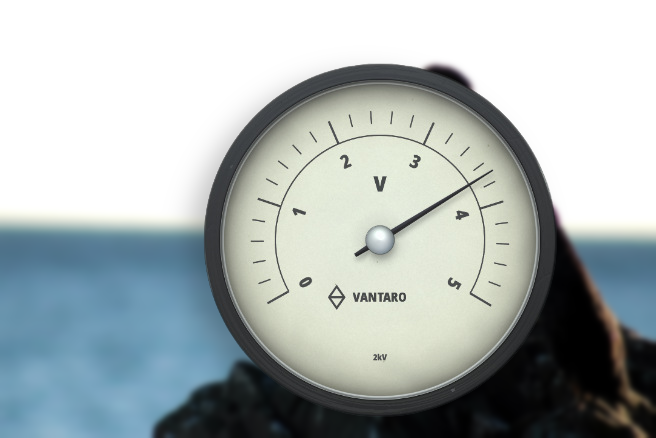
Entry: 3.7,V
